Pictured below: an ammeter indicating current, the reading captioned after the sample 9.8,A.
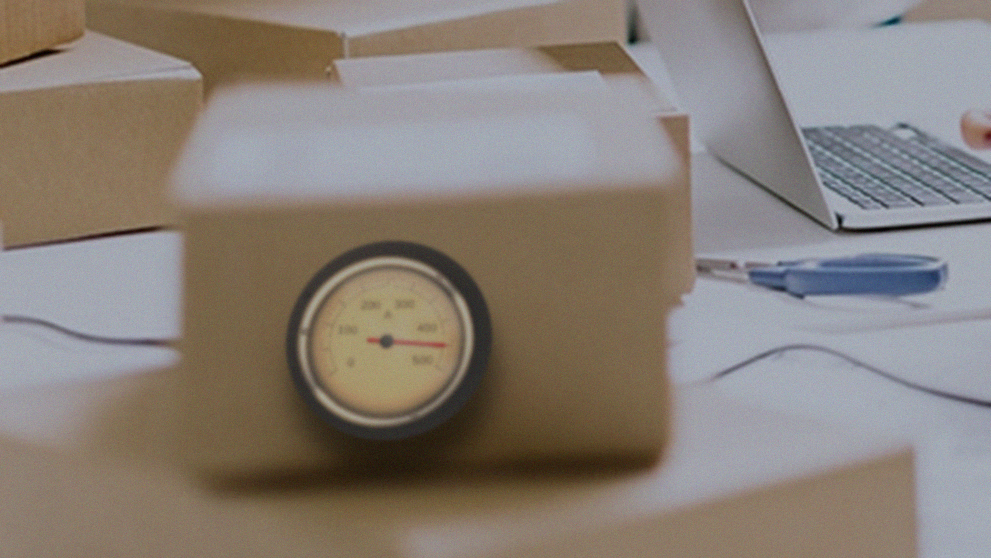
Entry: 450,A
